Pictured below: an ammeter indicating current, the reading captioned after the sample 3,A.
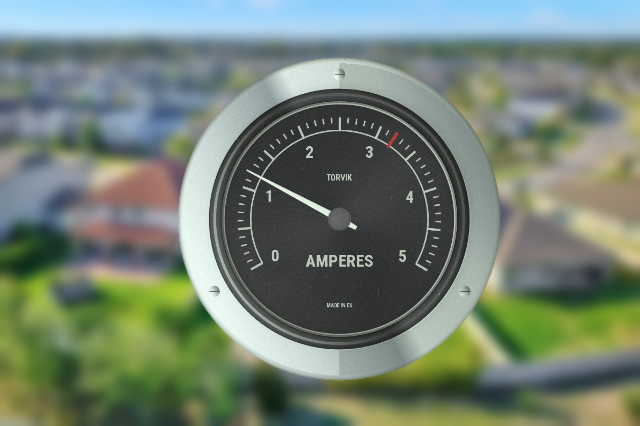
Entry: 1.2,A
